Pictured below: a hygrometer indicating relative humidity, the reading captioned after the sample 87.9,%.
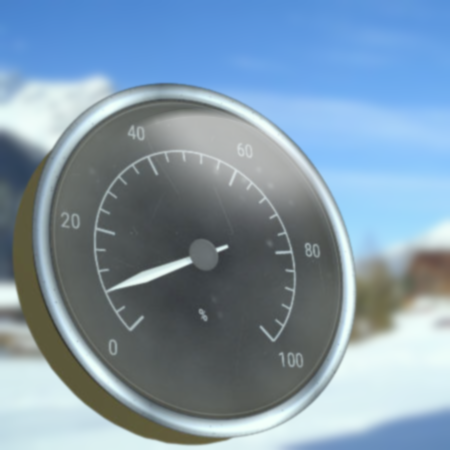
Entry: 8,%
